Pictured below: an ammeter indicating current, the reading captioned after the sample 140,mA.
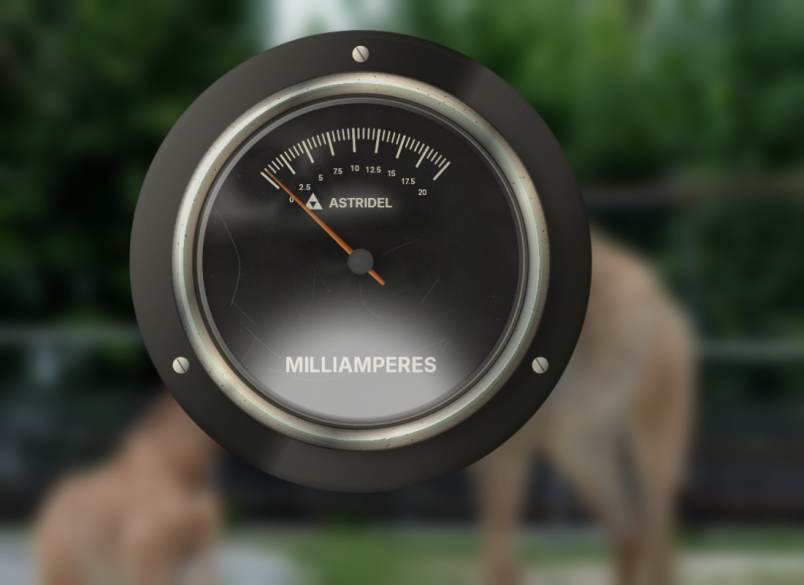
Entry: 0.5,mA
